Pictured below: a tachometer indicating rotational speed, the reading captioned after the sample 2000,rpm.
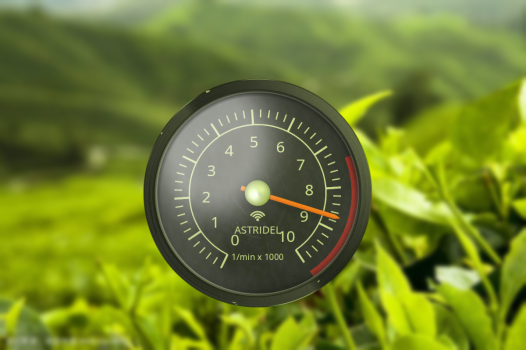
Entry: 8700,rpm
